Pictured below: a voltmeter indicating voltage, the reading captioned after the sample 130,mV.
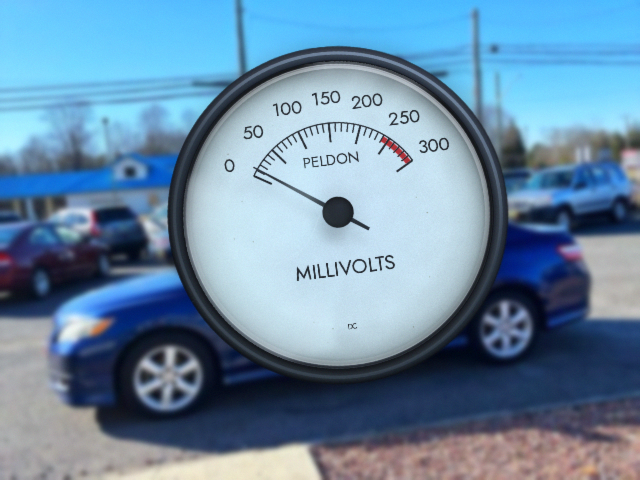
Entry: 10,mV
